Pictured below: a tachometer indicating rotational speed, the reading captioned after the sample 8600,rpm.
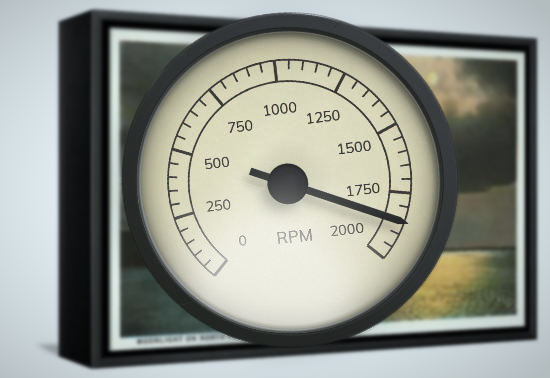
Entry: 1850,rpm
